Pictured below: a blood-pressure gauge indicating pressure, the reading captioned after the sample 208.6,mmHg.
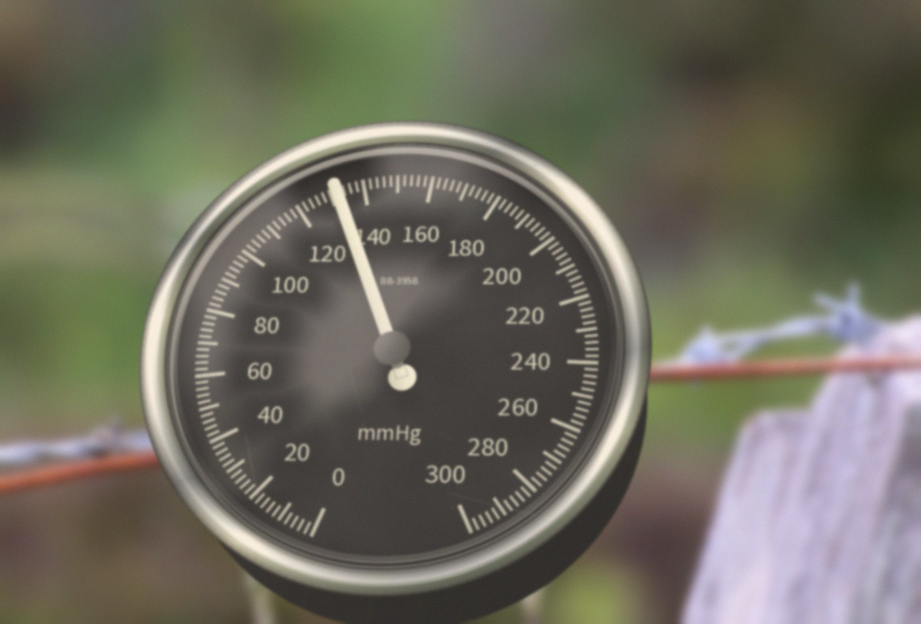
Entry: 132,mmHg
